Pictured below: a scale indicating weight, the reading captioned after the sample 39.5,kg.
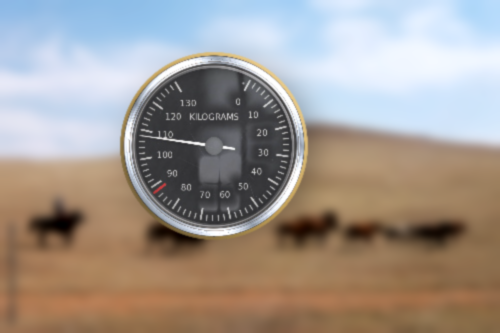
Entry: 108,kg
